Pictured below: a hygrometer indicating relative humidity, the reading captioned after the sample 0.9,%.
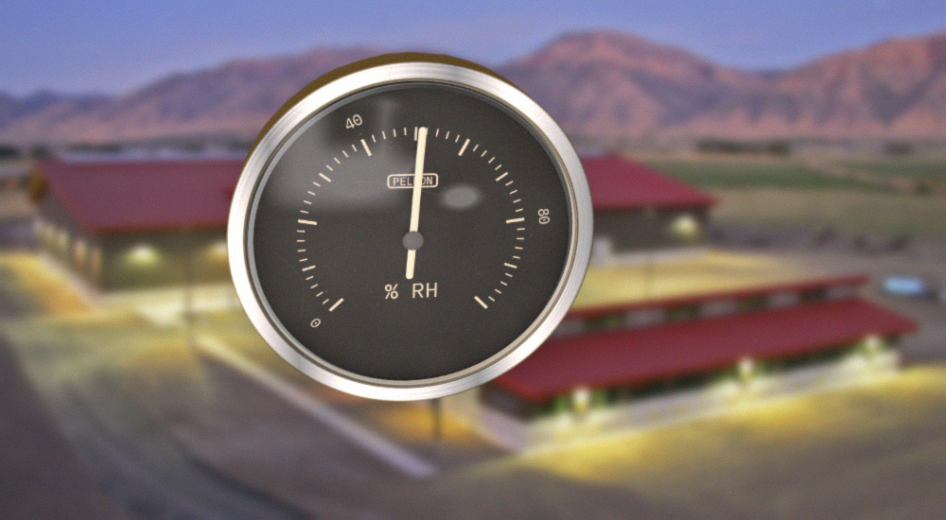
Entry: 51,%
